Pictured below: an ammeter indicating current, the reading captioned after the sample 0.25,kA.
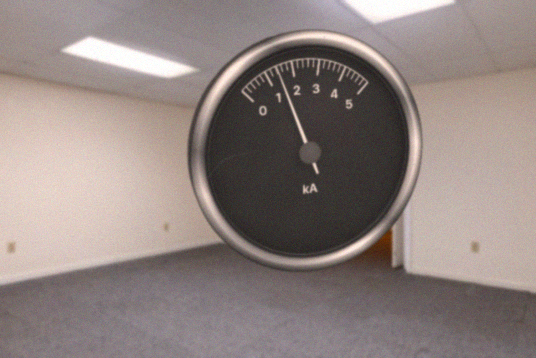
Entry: 1.4,kA
